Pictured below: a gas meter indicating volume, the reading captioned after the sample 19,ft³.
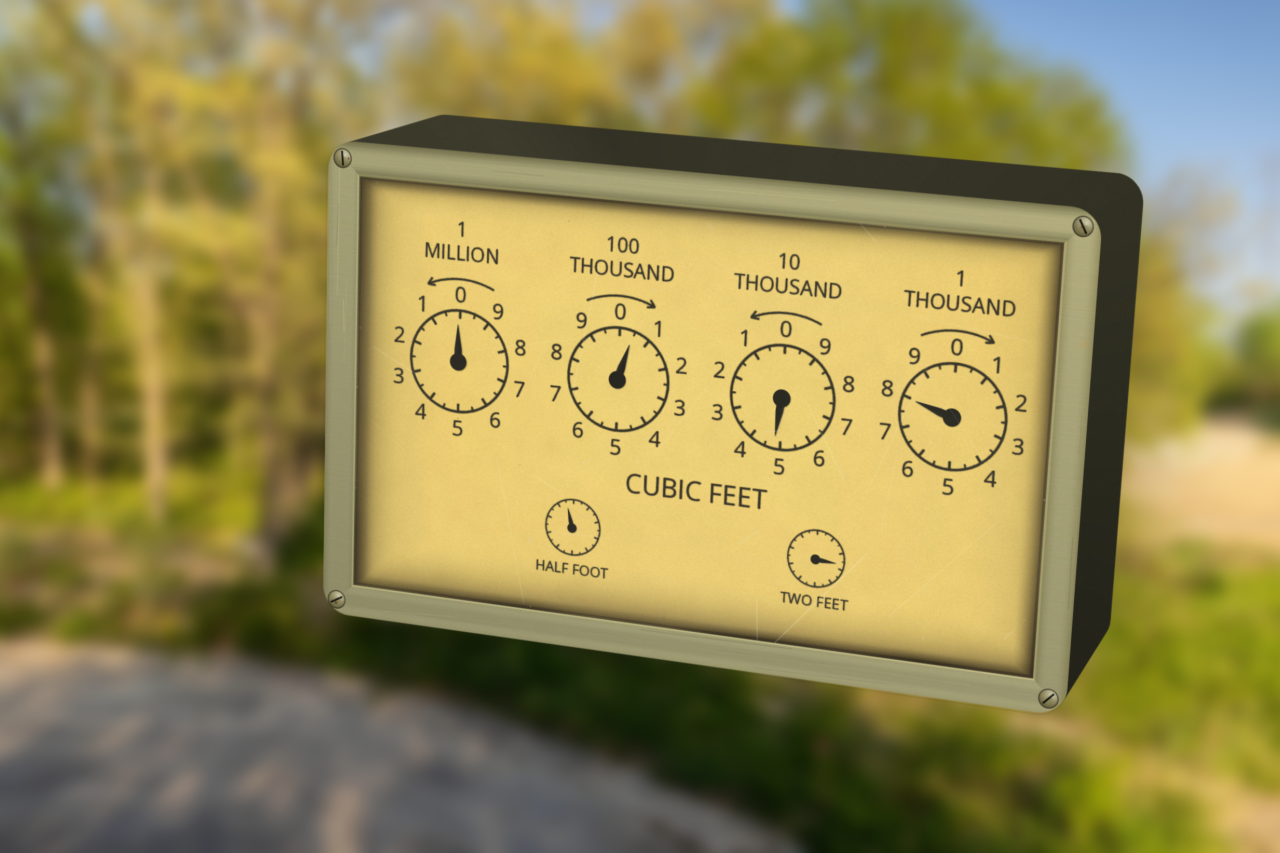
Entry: 4800,ft³
